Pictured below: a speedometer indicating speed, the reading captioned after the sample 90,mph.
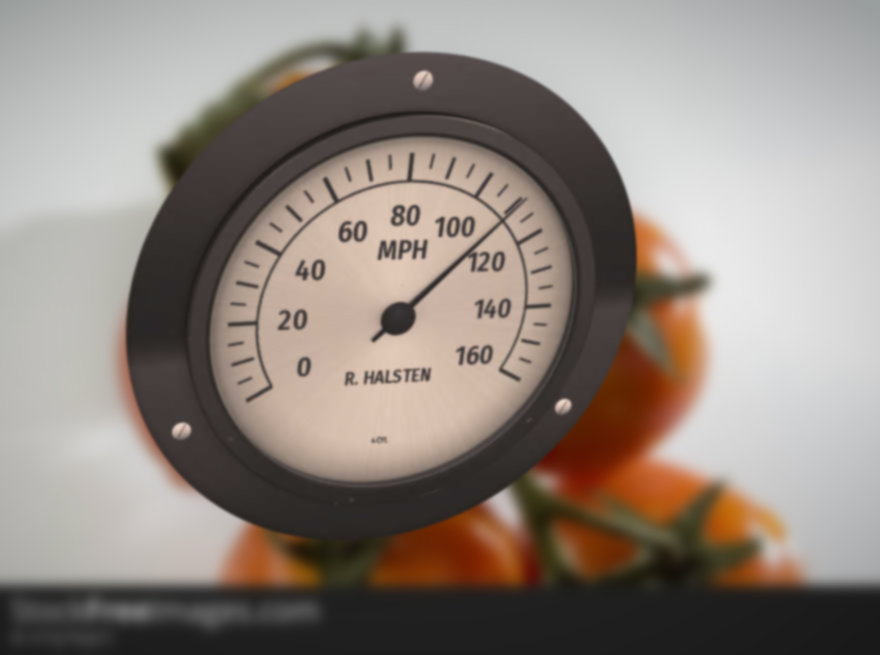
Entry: 110,mph
